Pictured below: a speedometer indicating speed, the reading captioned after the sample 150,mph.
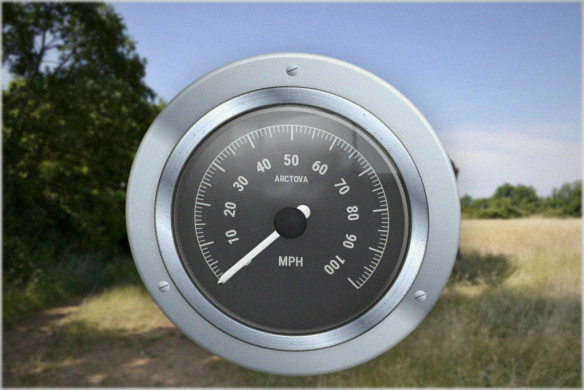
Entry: 1,mph
